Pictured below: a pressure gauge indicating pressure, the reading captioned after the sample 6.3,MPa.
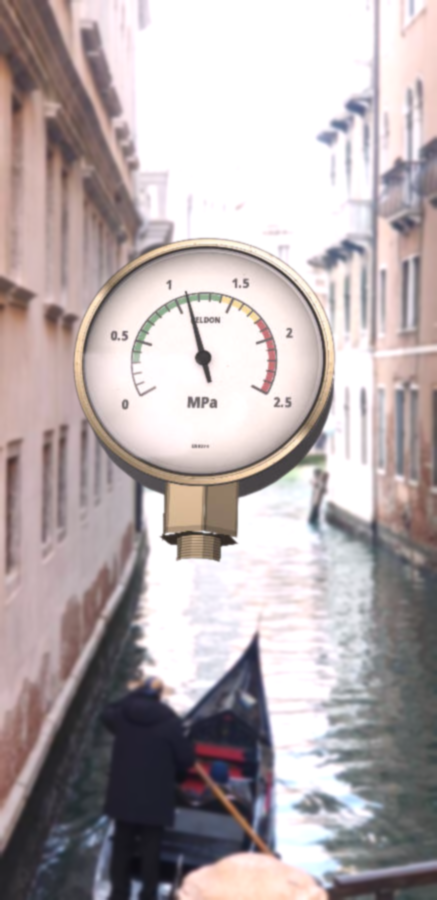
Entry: 1.1,MPa
